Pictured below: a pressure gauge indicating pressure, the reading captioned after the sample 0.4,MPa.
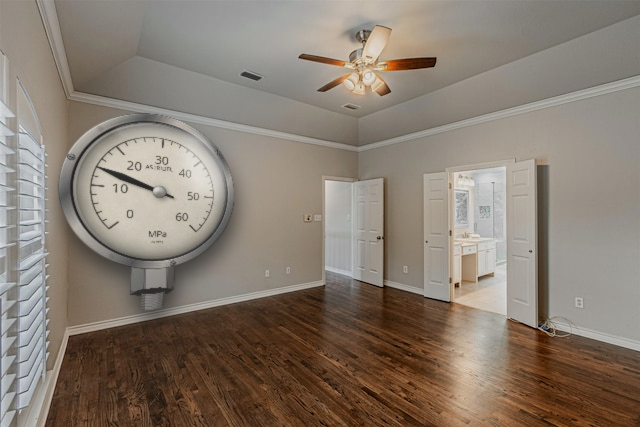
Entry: 14,MPa
